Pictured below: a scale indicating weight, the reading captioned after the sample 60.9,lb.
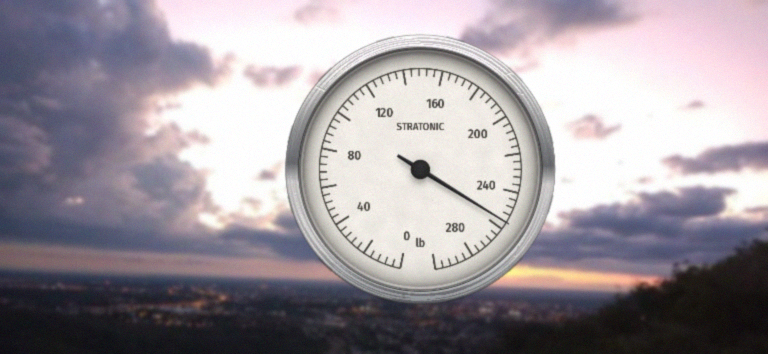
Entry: 256,lb
